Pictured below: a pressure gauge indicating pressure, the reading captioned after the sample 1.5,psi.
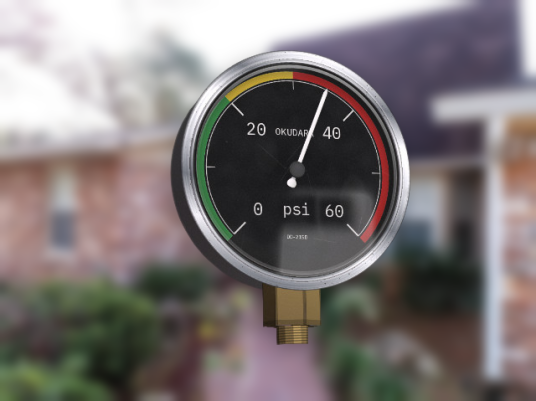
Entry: 35,psi
